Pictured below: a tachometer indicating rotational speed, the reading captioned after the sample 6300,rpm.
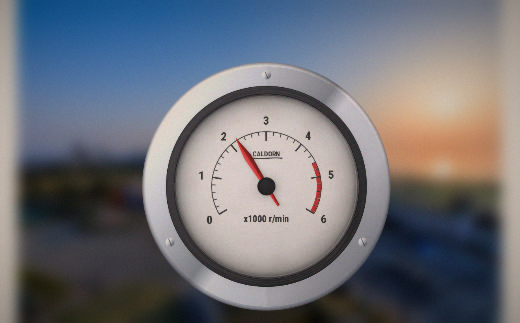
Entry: 2200,rpm
